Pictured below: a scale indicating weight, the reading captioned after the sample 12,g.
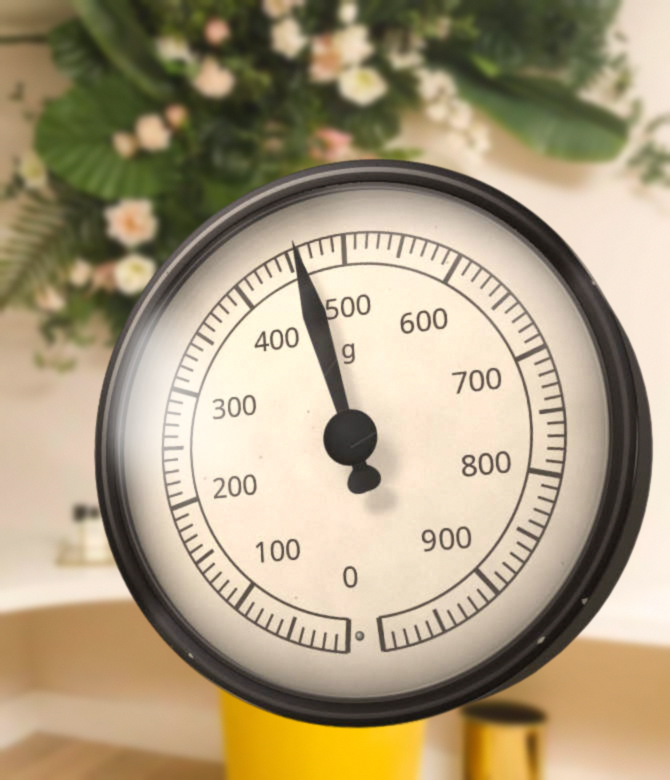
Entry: 460,g
